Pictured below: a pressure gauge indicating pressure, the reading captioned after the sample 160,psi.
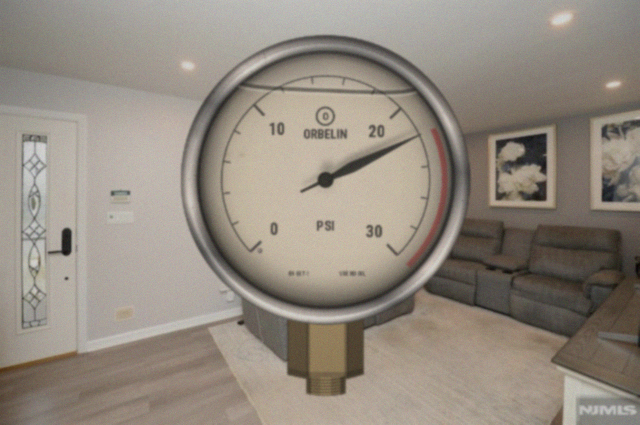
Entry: 22,psi
